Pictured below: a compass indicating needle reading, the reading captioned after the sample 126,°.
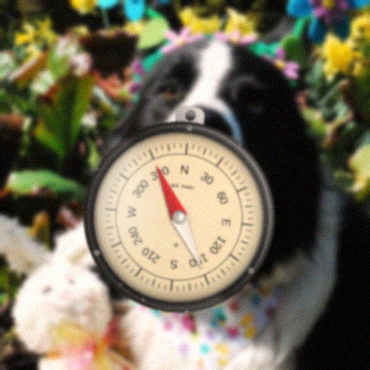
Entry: 330,°
